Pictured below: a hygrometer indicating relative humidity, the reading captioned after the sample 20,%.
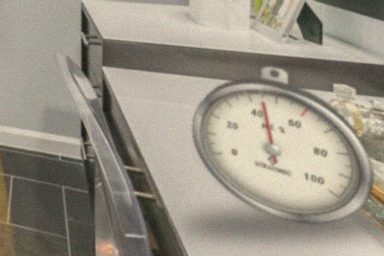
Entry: 45,%
